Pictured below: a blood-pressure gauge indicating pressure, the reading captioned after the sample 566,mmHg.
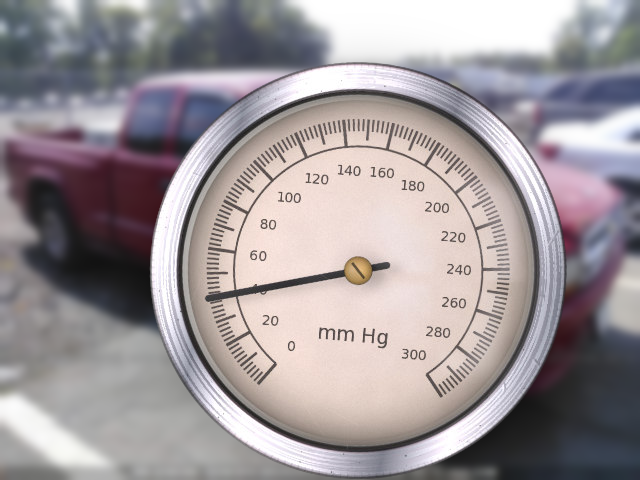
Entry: 40,mmHg
